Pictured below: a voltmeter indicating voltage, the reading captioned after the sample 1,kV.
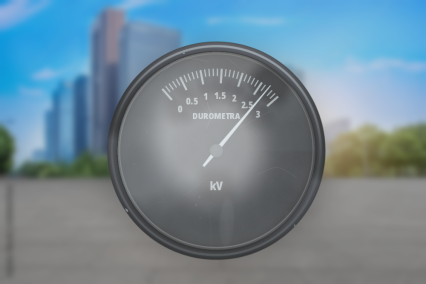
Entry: 2.7,kV
